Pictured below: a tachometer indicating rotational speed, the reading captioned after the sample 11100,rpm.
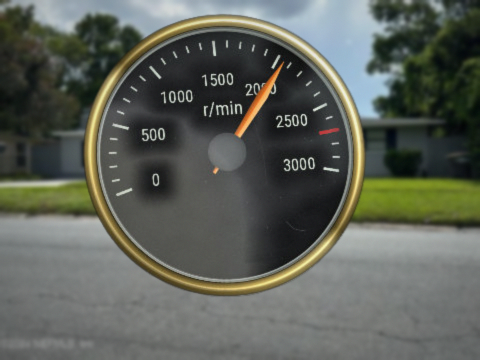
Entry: 2050,rpm
